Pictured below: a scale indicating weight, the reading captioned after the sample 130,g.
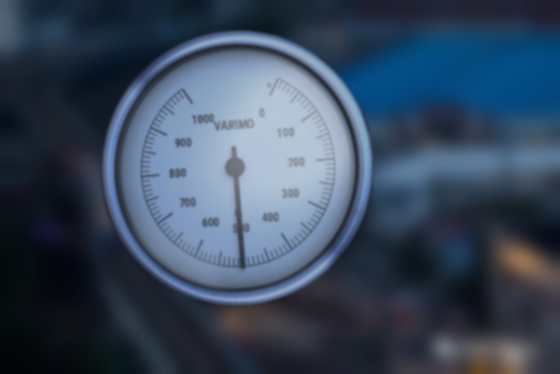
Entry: 500,g
